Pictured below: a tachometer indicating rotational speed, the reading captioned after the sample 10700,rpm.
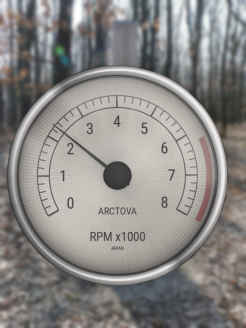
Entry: 2300,rpm
